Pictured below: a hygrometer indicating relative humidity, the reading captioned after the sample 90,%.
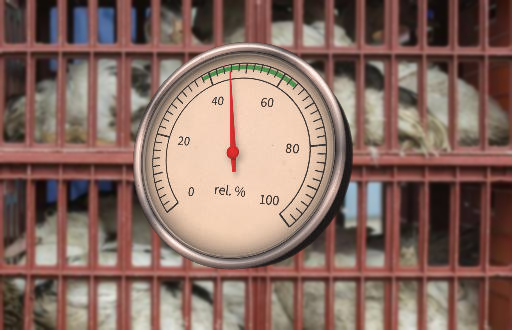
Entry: 46,%
